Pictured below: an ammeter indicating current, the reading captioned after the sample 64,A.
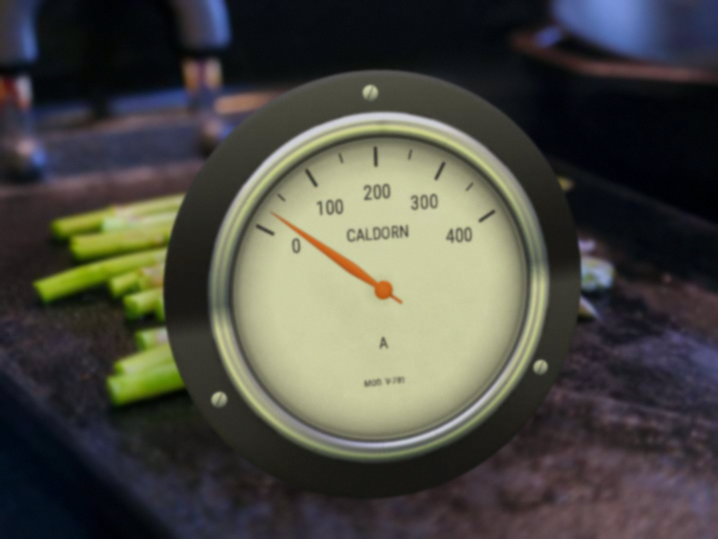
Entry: 25,A
